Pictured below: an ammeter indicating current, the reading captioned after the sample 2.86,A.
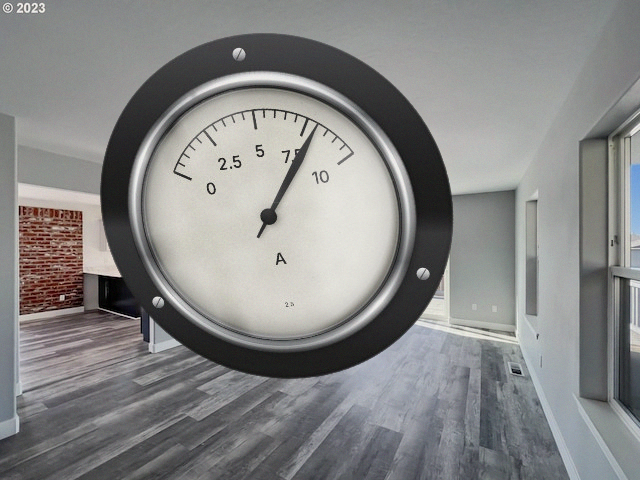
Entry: 8,A
